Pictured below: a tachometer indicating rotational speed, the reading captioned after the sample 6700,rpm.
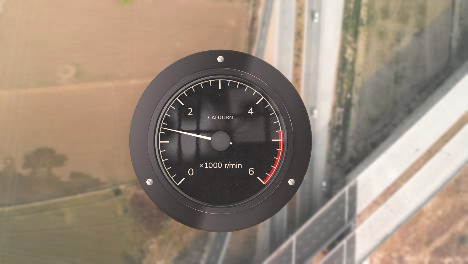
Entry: 1300,rpm
